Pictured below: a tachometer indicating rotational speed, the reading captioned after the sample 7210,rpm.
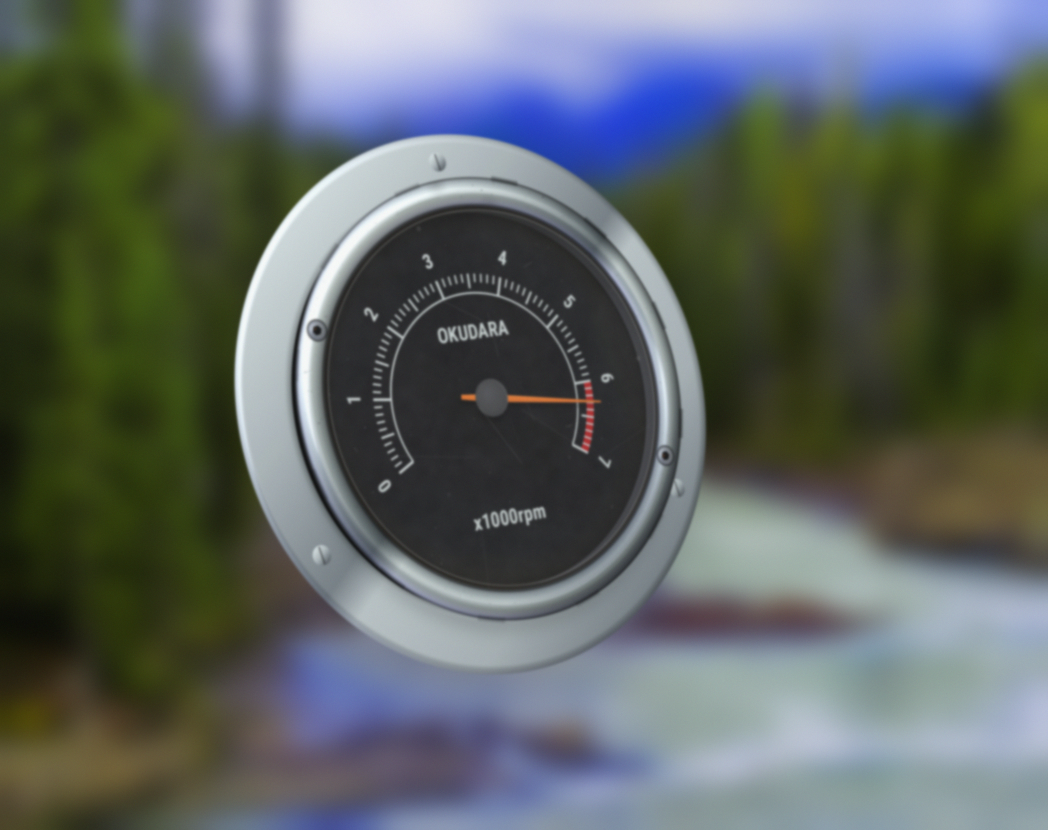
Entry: 6300,rpm
